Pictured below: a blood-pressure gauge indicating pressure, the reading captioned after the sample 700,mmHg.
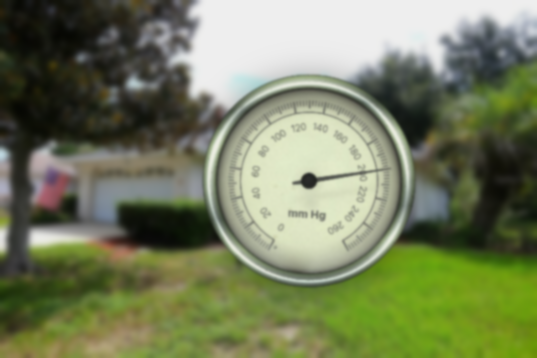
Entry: 200,mmHg
